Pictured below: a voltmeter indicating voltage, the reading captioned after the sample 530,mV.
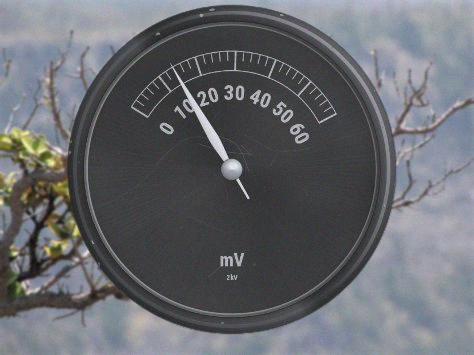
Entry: 14,mV
